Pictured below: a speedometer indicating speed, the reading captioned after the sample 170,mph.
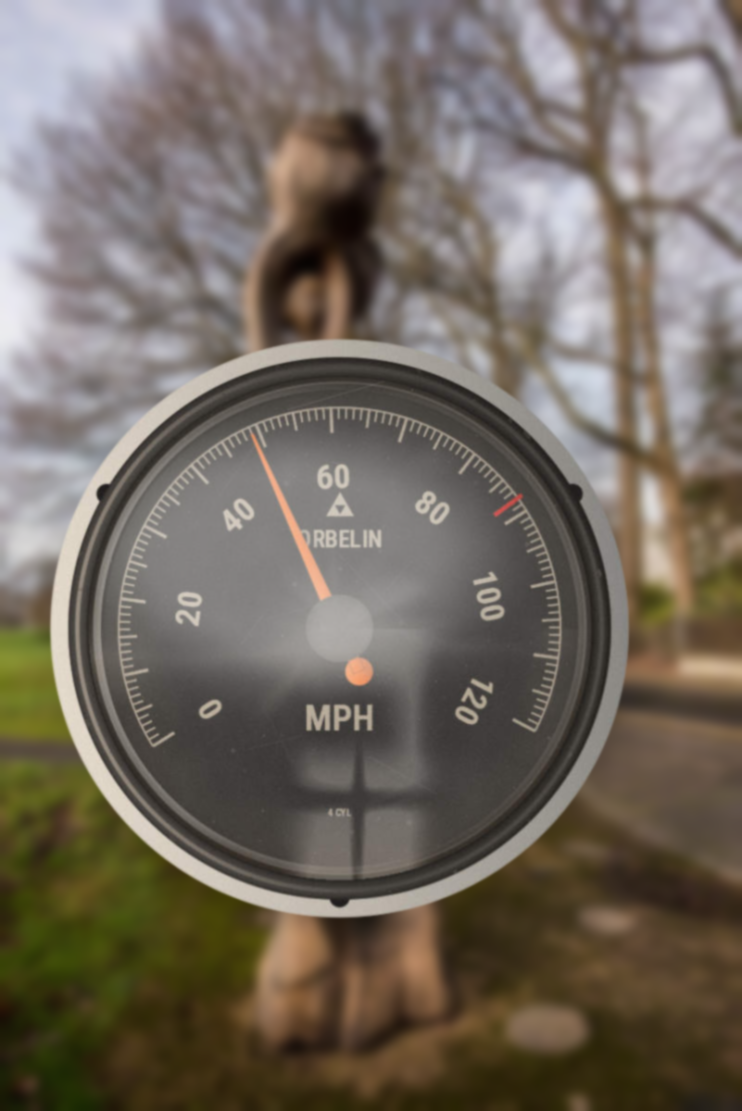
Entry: 49,mph
